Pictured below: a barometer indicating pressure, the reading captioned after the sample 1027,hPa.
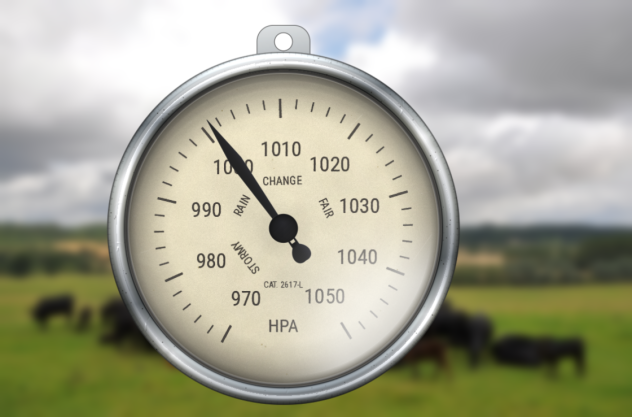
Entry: 1001,hPa
